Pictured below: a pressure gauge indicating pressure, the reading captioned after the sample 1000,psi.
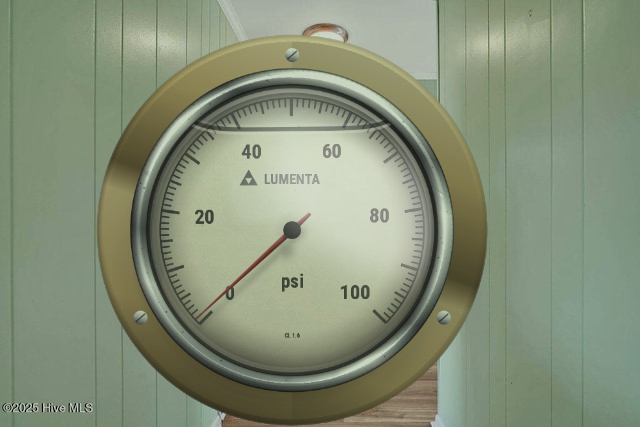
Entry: 1,psi
